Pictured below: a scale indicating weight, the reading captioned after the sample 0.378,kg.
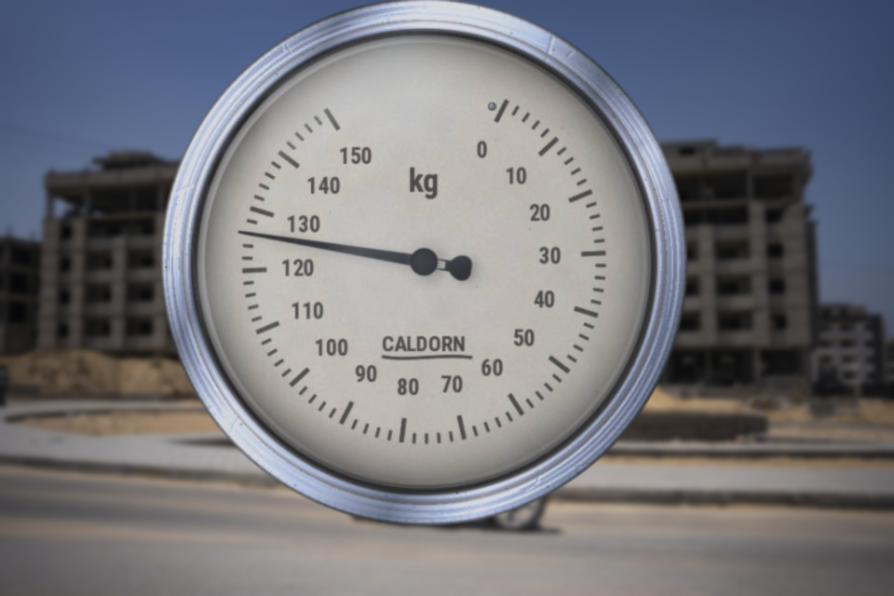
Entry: 126,kg
